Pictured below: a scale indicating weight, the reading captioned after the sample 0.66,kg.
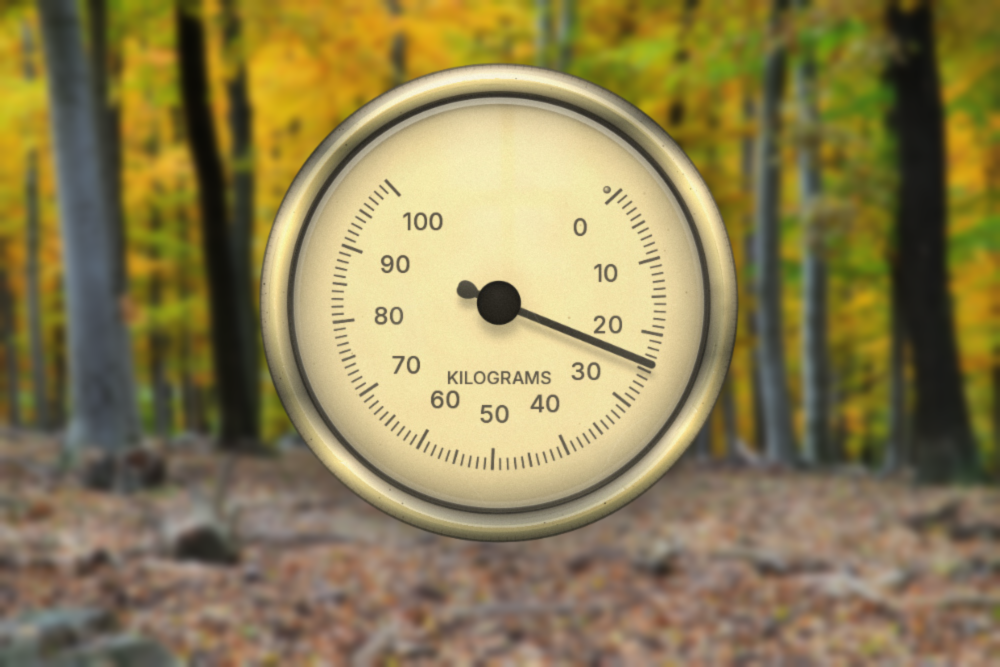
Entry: 24,kg
